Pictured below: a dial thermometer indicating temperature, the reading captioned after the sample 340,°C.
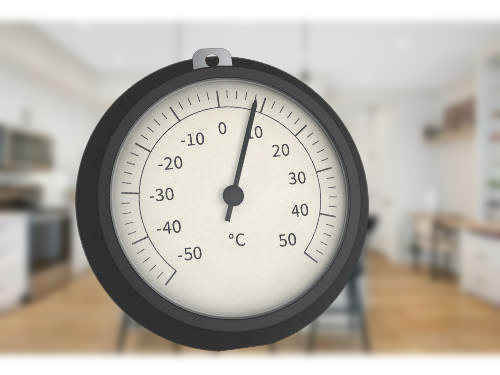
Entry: 8,°C
